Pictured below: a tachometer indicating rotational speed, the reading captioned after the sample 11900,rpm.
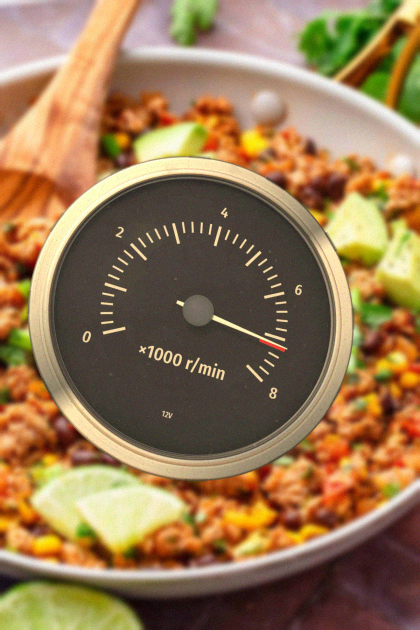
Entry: 7200,rpm
